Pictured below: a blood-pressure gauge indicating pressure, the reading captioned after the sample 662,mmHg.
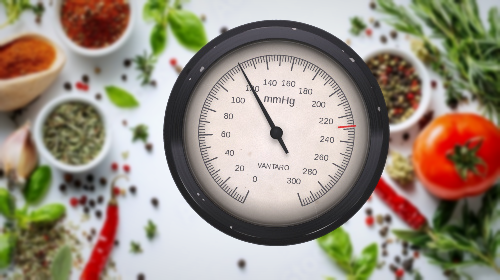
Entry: 120,mmHg
